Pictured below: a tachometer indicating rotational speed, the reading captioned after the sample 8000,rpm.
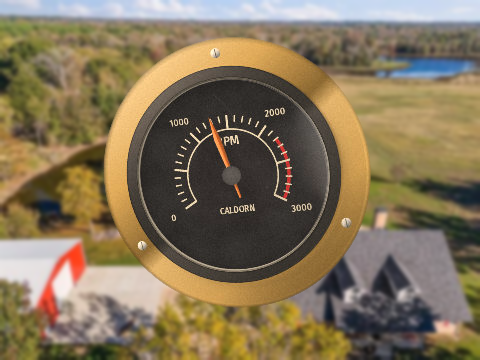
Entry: 1300,rpm
